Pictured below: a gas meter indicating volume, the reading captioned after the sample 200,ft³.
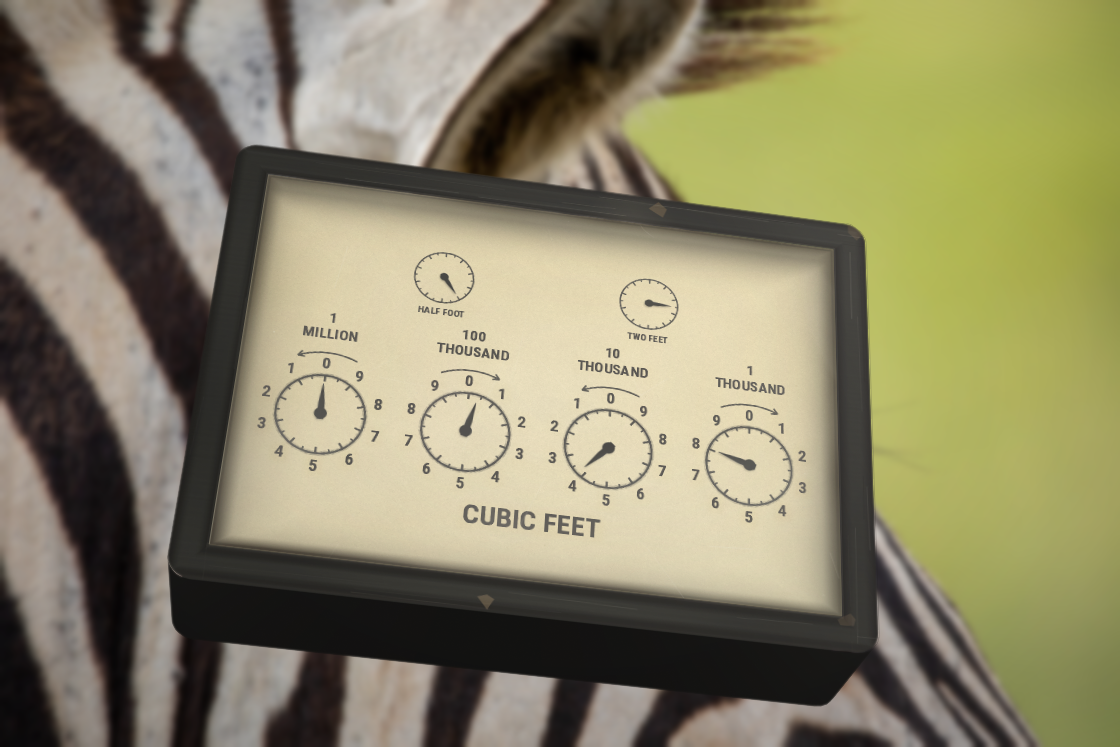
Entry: 3800,ft³
